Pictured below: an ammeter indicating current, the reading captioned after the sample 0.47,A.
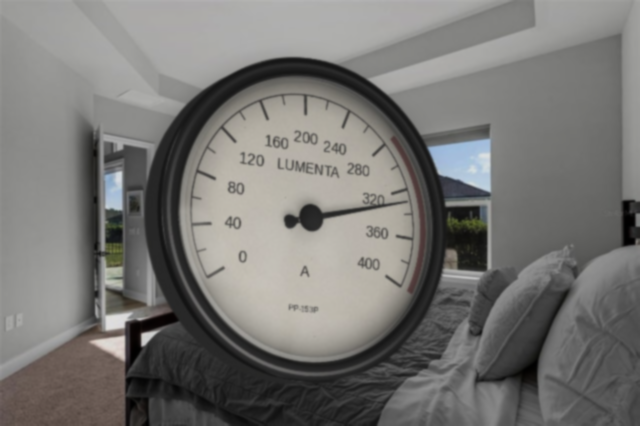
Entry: 330,A
